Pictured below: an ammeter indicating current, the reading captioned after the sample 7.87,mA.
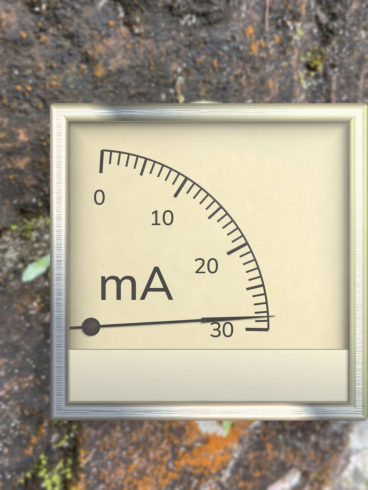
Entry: 28.5,mA
